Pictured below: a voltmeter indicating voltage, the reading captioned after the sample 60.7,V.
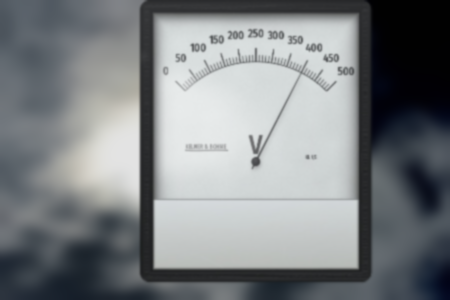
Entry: 400,V
